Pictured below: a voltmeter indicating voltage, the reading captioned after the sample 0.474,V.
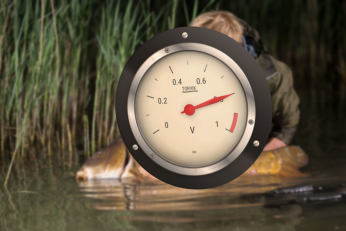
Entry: 0.8,V
